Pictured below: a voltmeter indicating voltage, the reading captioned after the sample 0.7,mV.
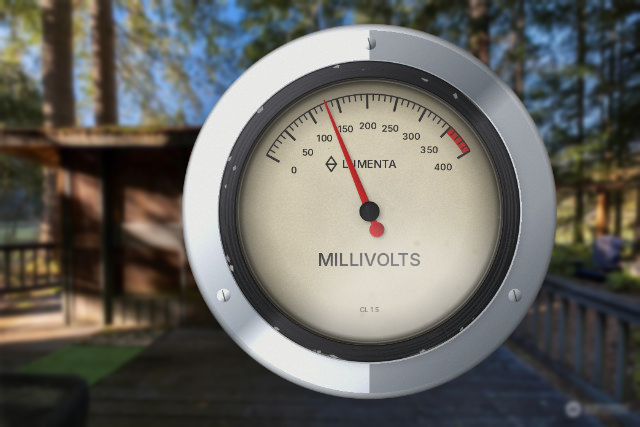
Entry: 130,mV
